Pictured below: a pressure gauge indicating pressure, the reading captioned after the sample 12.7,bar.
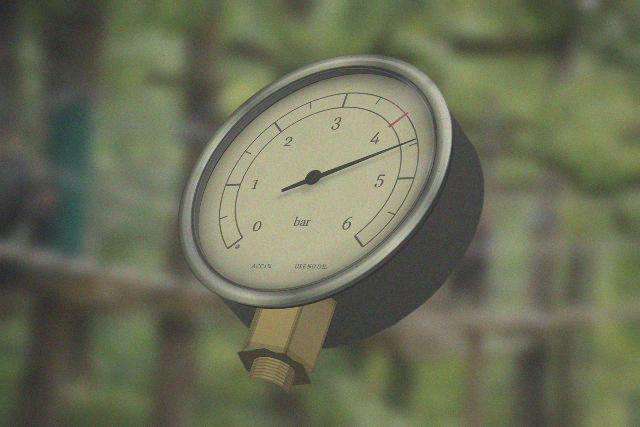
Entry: 4.5,bar
